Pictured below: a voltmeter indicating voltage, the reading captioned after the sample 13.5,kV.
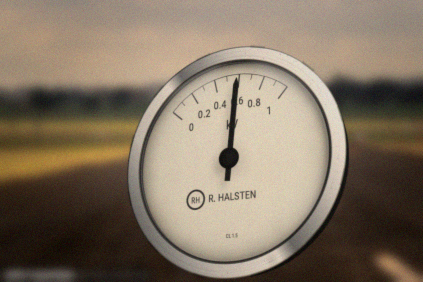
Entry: 0.6,kV
